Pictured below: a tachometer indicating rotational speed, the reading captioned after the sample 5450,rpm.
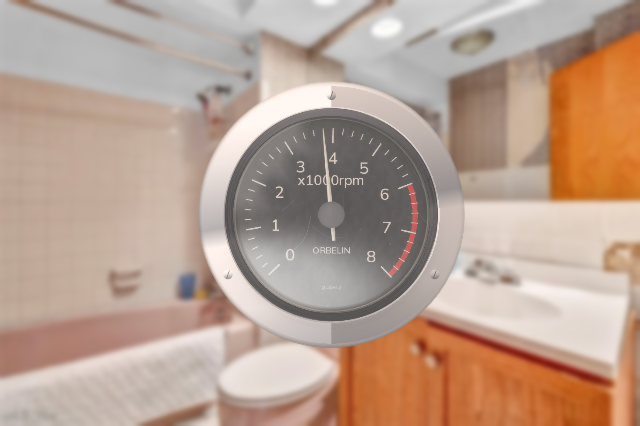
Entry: 3800,rpm
